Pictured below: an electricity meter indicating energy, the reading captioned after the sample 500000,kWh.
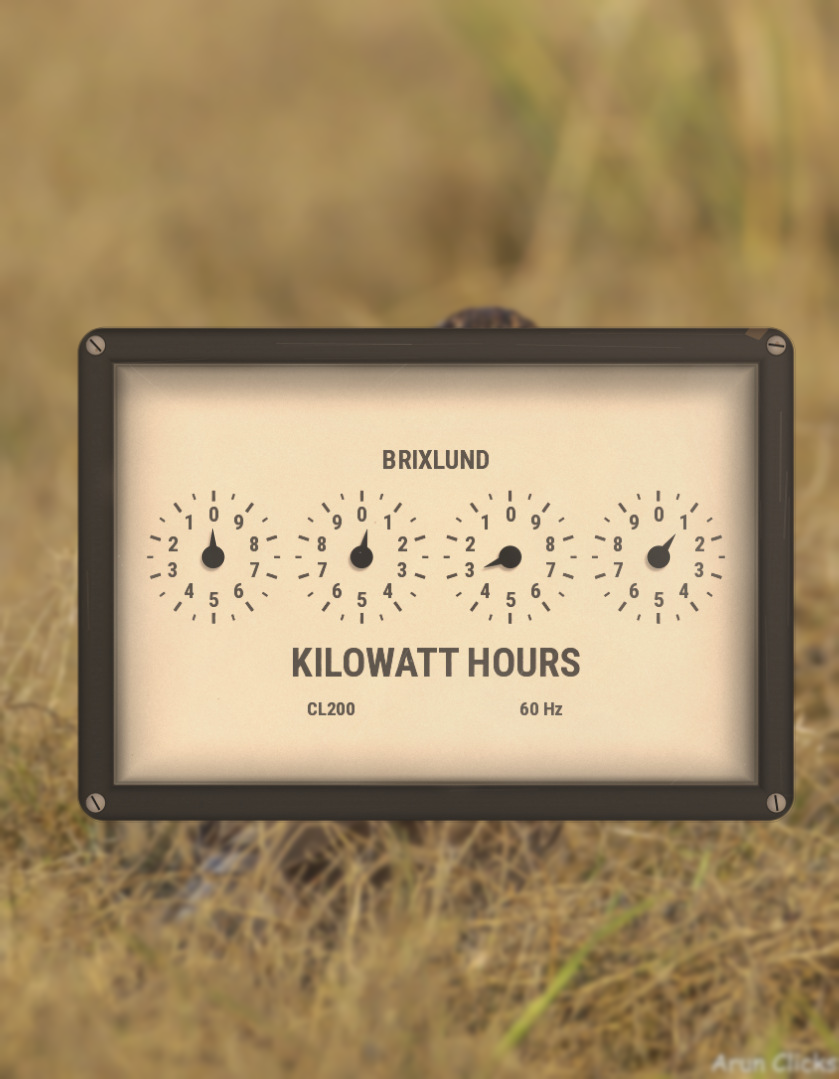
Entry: 31,kWh
